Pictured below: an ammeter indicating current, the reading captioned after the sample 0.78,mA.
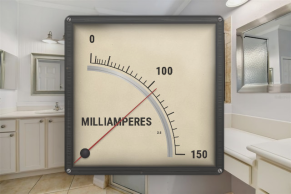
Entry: 105,mA
